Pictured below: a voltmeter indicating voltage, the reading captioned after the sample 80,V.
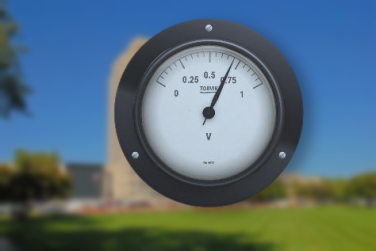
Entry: 0.7,V
